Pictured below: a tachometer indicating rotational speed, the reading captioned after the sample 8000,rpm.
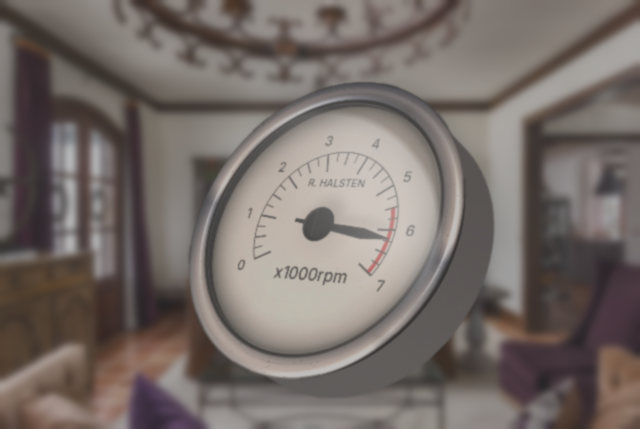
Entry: 6250,rpm
